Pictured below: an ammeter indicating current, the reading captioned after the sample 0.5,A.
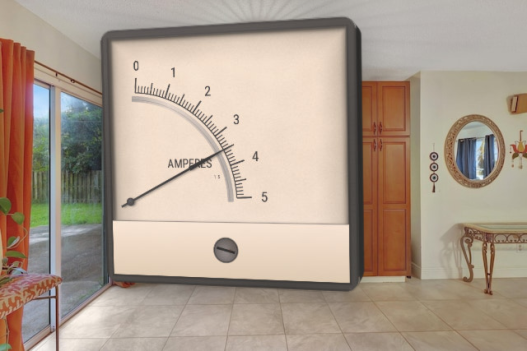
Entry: 3.5,A
